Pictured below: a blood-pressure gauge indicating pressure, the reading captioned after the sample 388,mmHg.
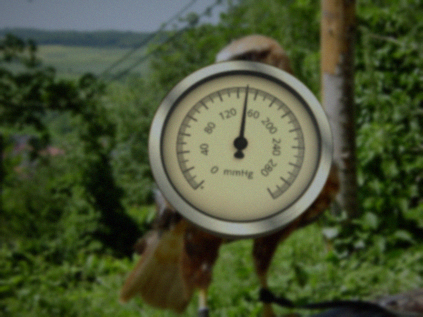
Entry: 150,mmHg
